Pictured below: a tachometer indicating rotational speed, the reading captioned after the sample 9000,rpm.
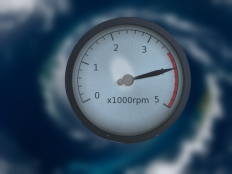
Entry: 4000,rpm
